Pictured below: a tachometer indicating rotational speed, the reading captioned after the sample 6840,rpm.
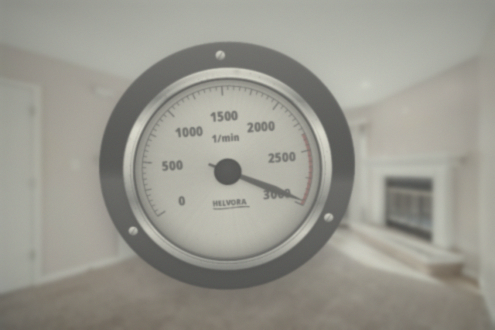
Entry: 2950,rpm
